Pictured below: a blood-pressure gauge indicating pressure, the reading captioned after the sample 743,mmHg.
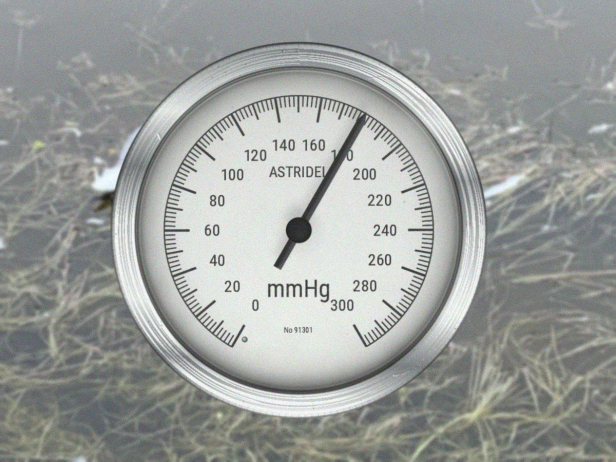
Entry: 180,mmHg
